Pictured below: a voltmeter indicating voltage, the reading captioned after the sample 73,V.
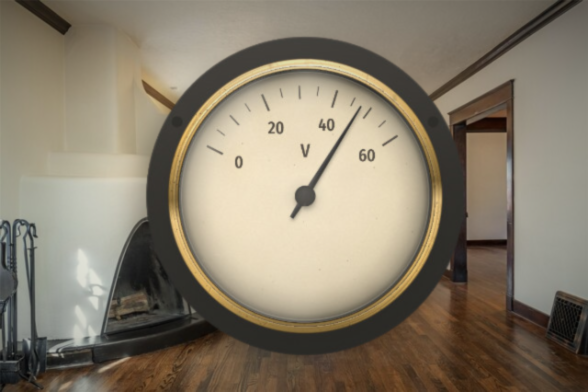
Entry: 47.5,V
